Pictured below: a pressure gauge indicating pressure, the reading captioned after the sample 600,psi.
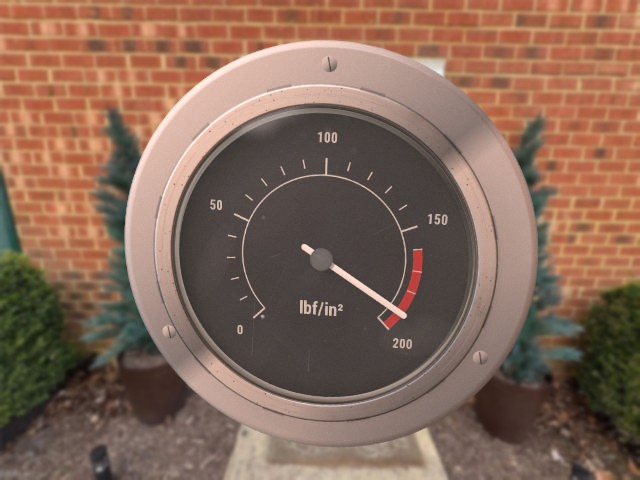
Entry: 190,psi
